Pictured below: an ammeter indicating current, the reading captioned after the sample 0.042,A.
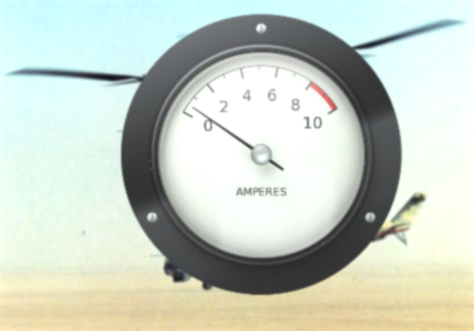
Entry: 0.5,A
